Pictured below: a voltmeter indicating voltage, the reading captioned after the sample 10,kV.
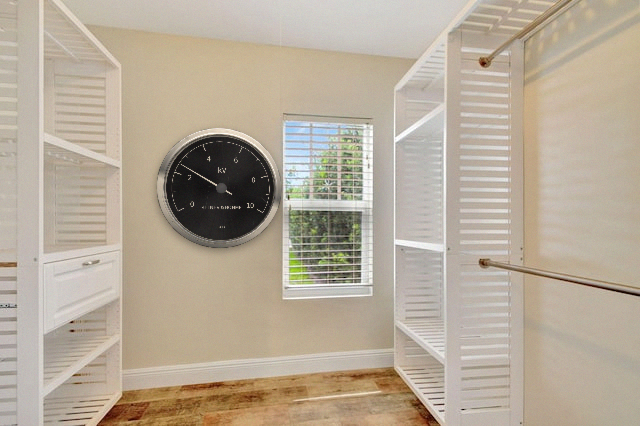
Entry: 2.5,kV
